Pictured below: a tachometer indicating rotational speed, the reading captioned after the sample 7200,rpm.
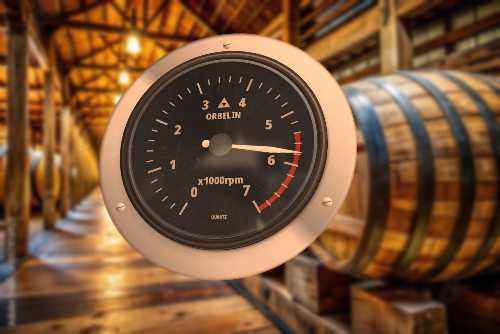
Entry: 5800,rpm
